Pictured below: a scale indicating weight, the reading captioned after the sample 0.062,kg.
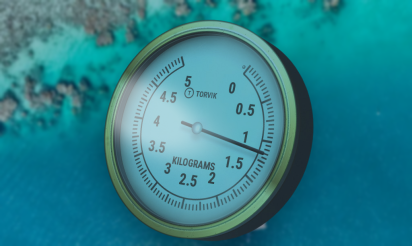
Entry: 1.15,kg
